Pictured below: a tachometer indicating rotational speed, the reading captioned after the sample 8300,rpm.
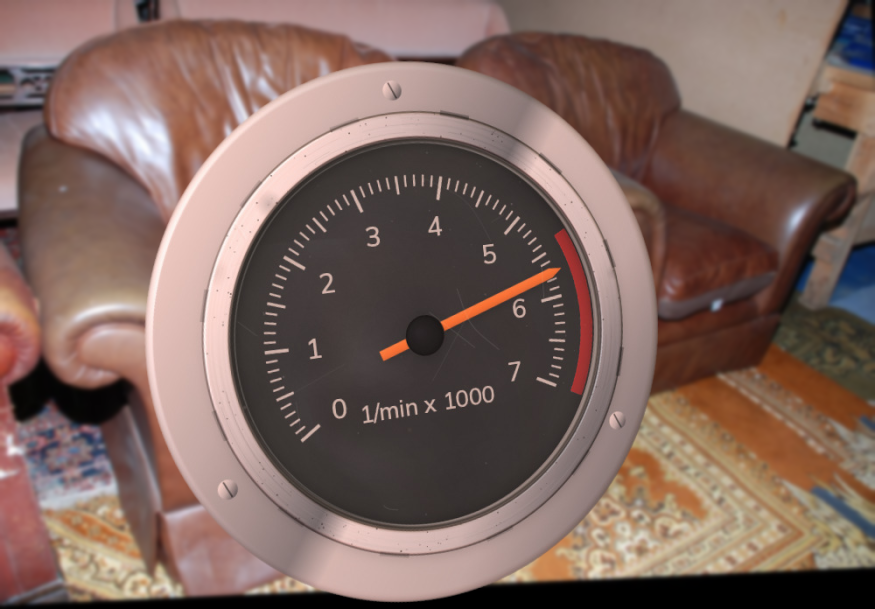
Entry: 5700,rpm
